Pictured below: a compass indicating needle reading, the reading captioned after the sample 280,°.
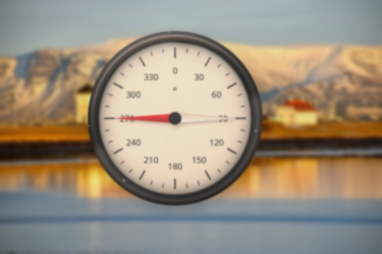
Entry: 270,°
